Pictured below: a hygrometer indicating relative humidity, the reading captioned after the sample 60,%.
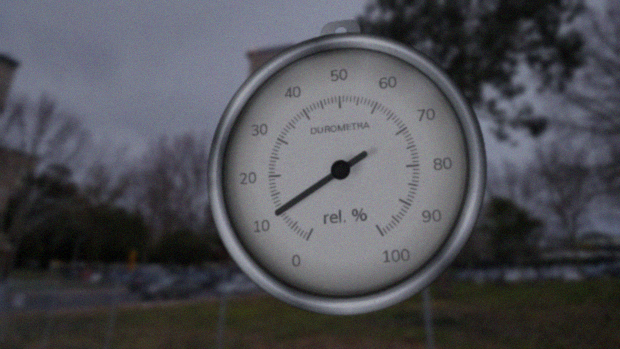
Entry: 10,%
